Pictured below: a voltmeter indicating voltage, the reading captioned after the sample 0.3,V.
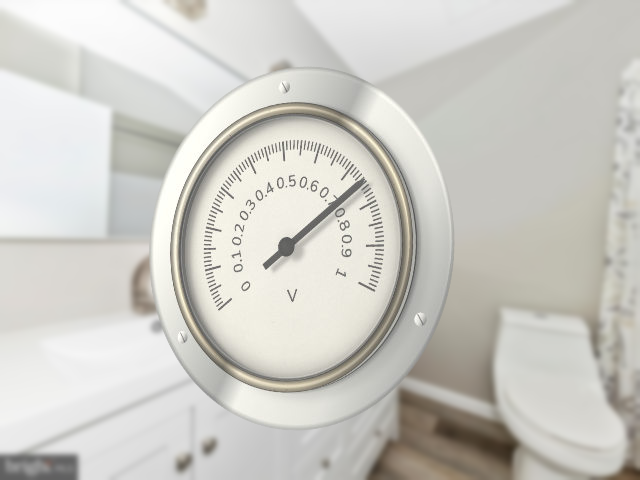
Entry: 0.75,V
